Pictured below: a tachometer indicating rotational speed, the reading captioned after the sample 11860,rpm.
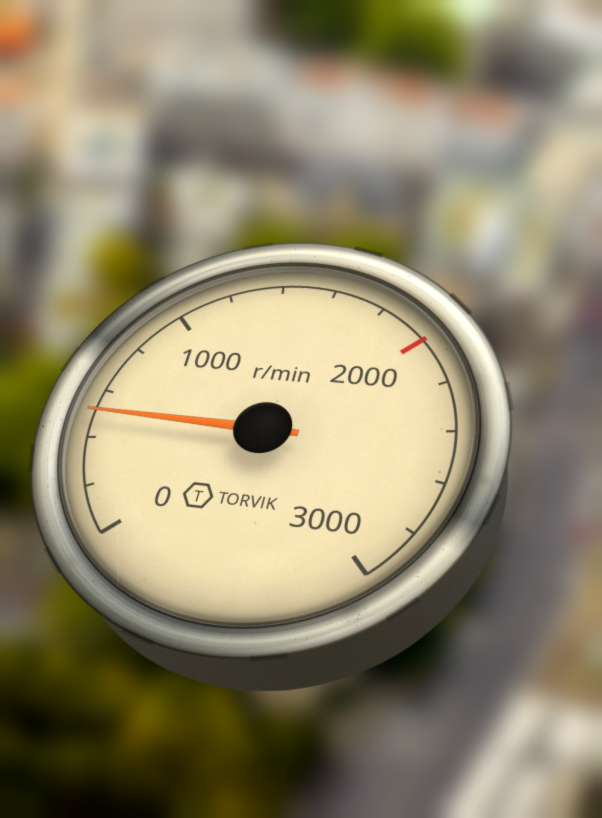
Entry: 500,rpm
